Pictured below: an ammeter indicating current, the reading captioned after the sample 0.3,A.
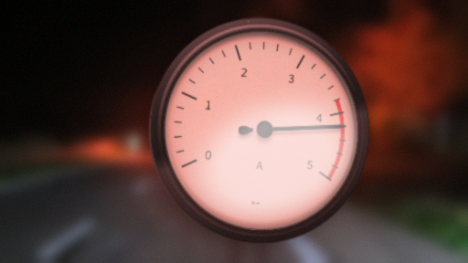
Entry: 4.2,A
